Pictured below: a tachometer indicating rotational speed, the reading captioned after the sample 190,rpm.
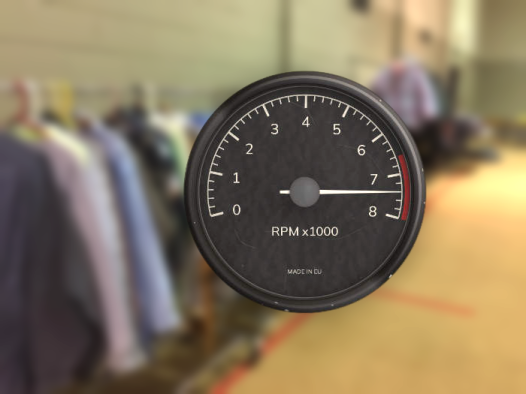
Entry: 7400,rpm
